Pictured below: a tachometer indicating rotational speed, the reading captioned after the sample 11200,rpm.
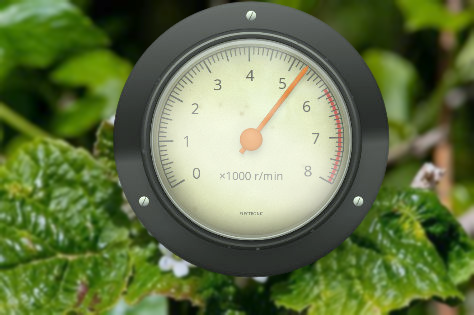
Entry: 5300,rpm
